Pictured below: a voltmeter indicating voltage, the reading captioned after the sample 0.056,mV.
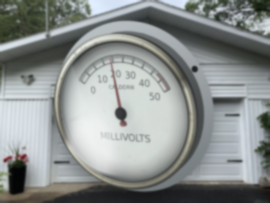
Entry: 20,mV
